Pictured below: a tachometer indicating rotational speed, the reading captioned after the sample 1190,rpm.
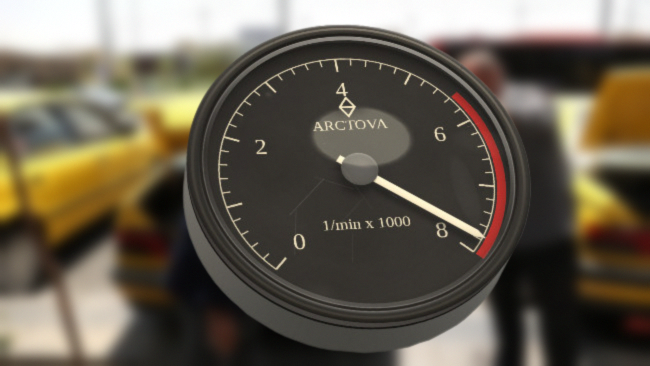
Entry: 7800,rpm
